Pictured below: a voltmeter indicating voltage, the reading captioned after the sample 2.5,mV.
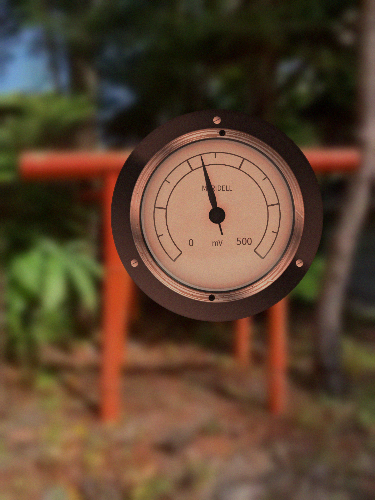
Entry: 225,mV
